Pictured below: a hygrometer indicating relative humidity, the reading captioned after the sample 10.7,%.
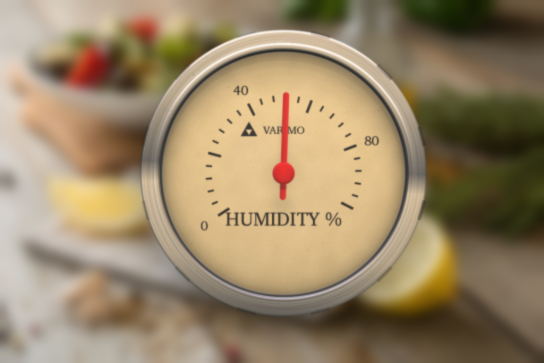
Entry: 52,%
